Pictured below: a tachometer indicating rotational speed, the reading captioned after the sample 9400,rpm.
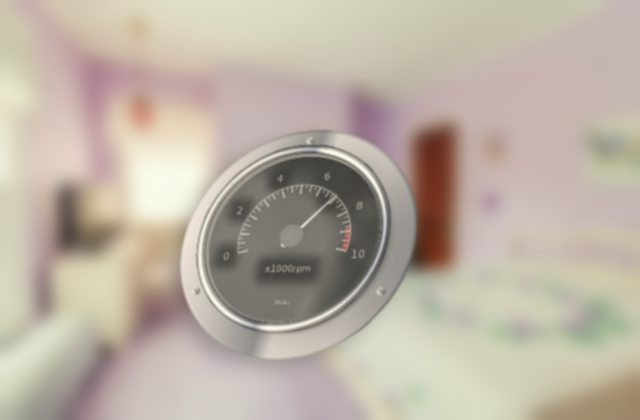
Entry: 7000,rpm
